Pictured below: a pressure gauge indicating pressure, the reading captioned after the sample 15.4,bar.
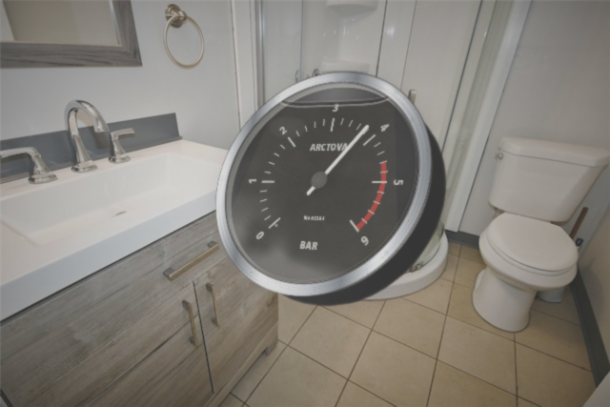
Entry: 3.8,bar
